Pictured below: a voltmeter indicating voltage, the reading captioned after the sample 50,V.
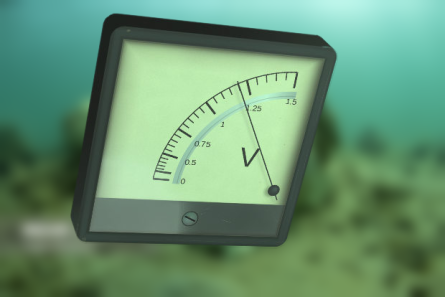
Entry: 1.2,V
